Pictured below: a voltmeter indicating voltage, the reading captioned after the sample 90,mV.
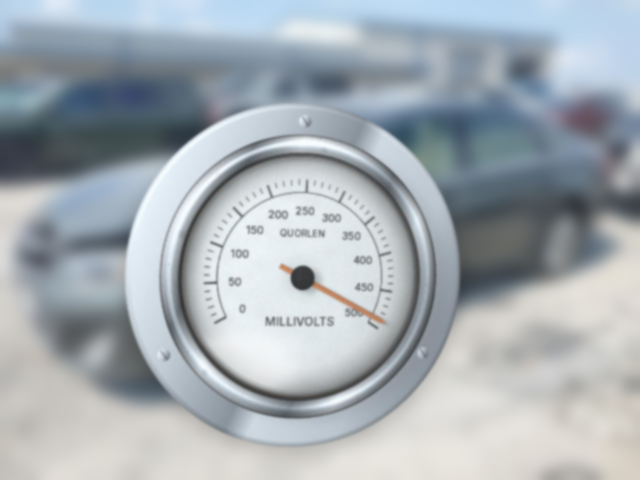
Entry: 490,mV
